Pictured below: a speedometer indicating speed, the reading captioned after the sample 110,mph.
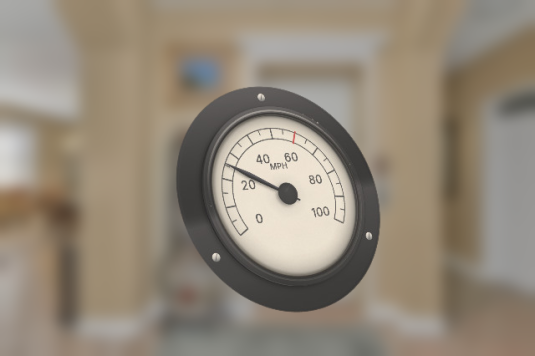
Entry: 25,mph
